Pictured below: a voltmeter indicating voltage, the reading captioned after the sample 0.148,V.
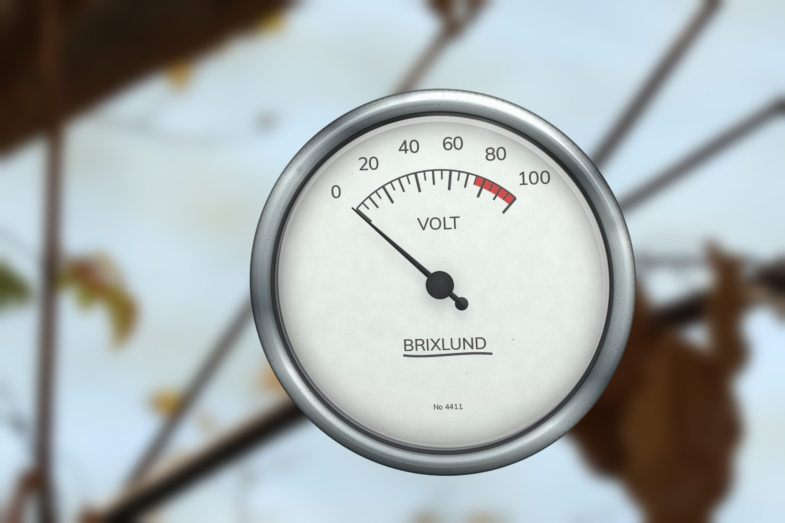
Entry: 0,V
